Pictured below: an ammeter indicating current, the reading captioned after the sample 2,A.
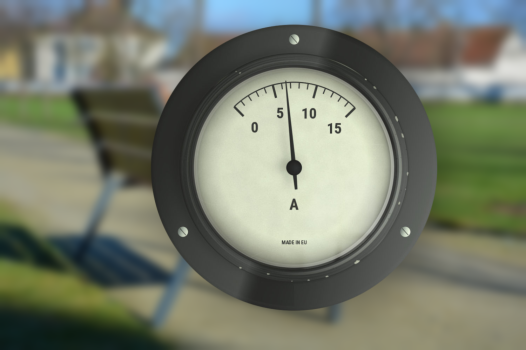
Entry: 6.5,A
